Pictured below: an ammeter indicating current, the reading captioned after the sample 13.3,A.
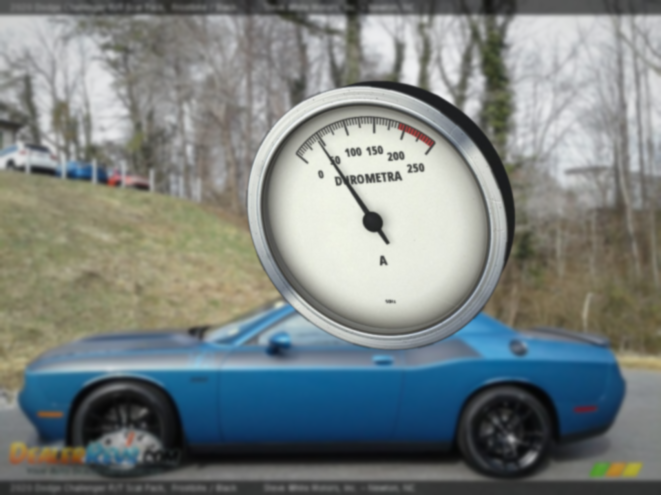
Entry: 50,A
